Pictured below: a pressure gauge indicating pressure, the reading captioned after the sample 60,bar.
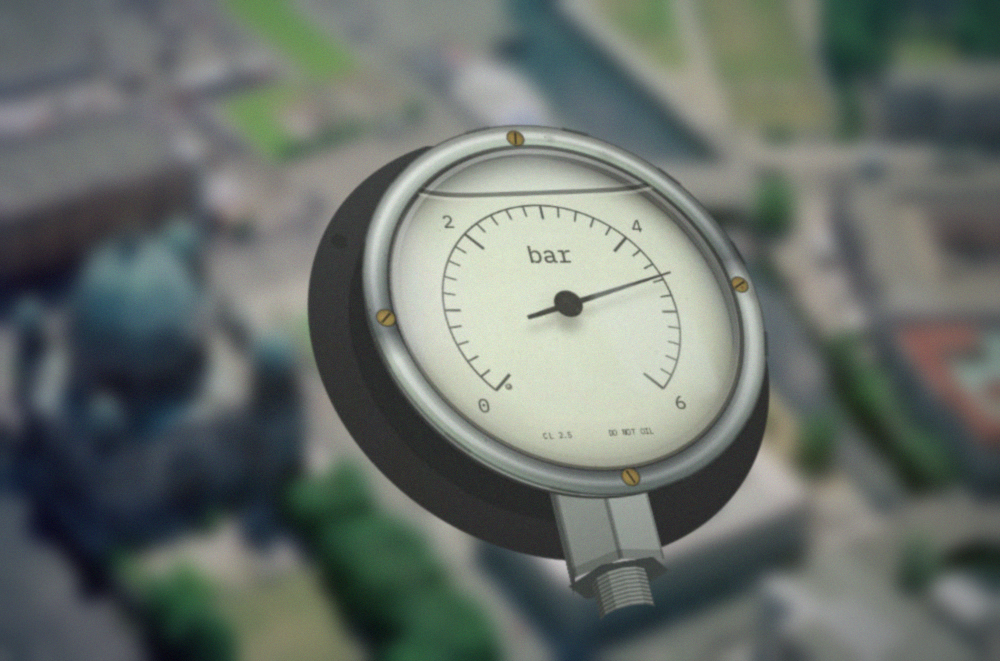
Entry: 4.6,bar
